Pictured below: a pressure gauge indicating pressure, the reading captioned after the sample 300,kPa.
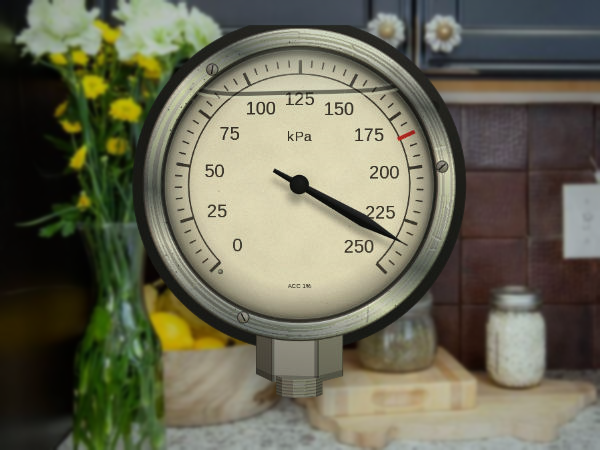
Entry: 235,kPa
